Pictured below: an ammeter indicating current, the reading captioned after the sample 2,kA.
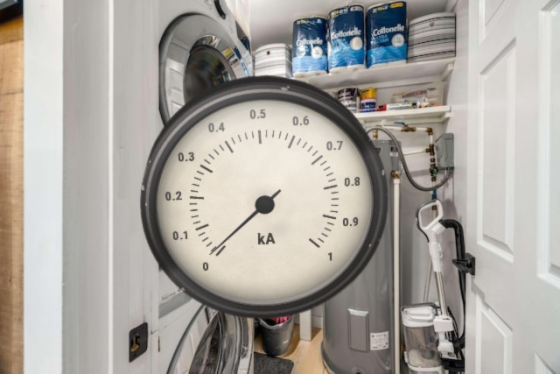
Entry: 0.02,kA
